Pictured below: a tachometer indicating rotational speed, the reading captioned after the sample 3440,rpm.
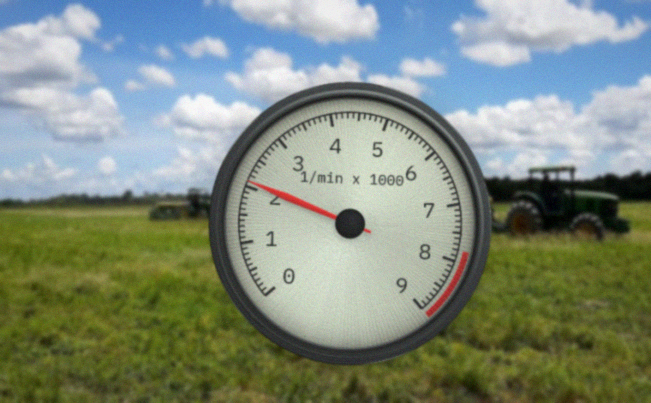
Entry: 2100,rpm
